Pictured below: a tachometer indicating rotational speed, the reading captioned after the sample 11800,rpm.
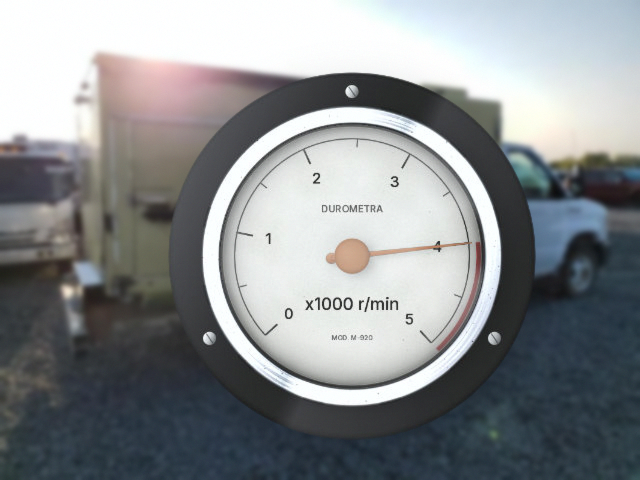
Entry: 4000,rpm
